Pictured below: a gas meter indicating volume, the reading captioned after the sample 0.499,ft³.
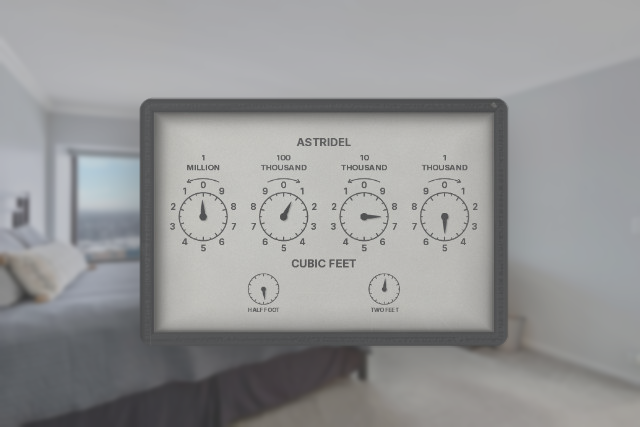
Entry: 7500,ft³
